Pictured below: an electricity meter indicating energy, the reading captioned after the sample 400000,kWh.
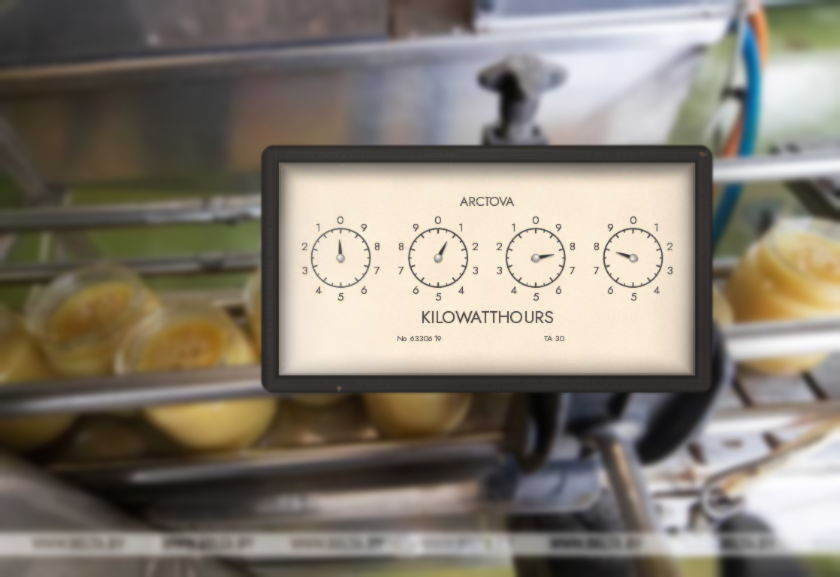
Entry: 78,kWh
